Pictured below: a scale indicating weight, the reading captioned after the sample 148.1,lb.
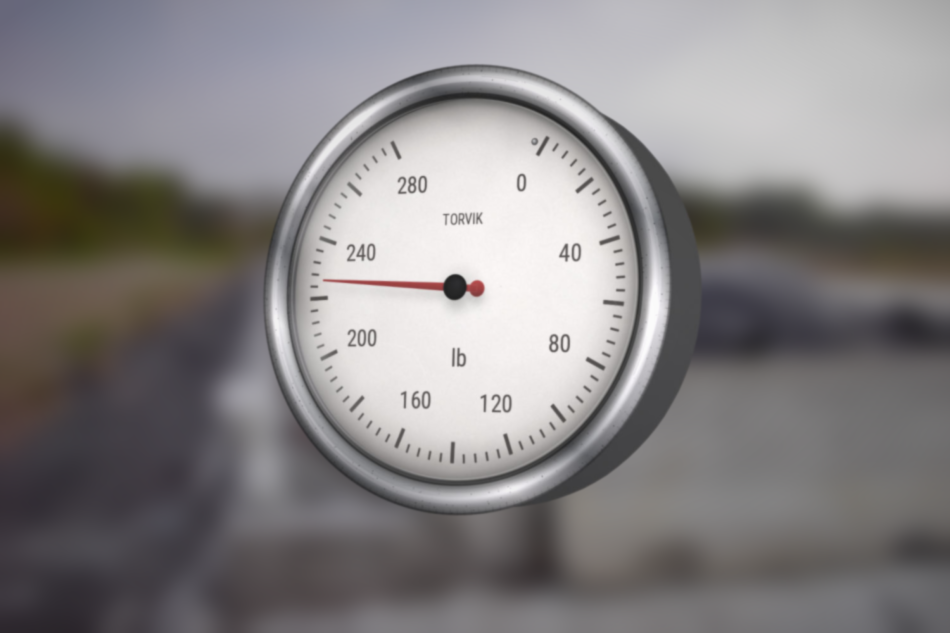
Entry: 226,lb
